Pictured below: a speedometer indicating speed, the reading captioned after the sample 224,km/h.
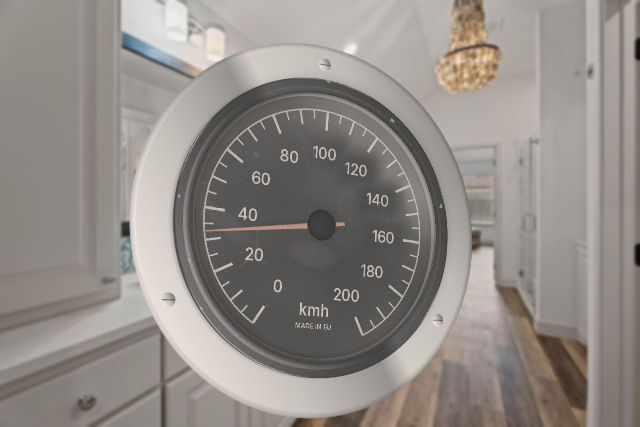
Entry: 32.5,km/h
